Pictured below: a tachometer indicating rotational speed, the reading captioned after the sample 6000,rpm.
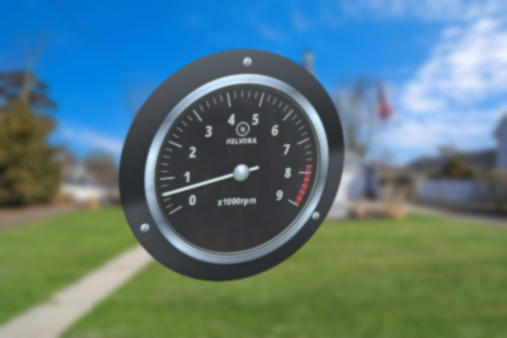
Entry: 600,rpm
